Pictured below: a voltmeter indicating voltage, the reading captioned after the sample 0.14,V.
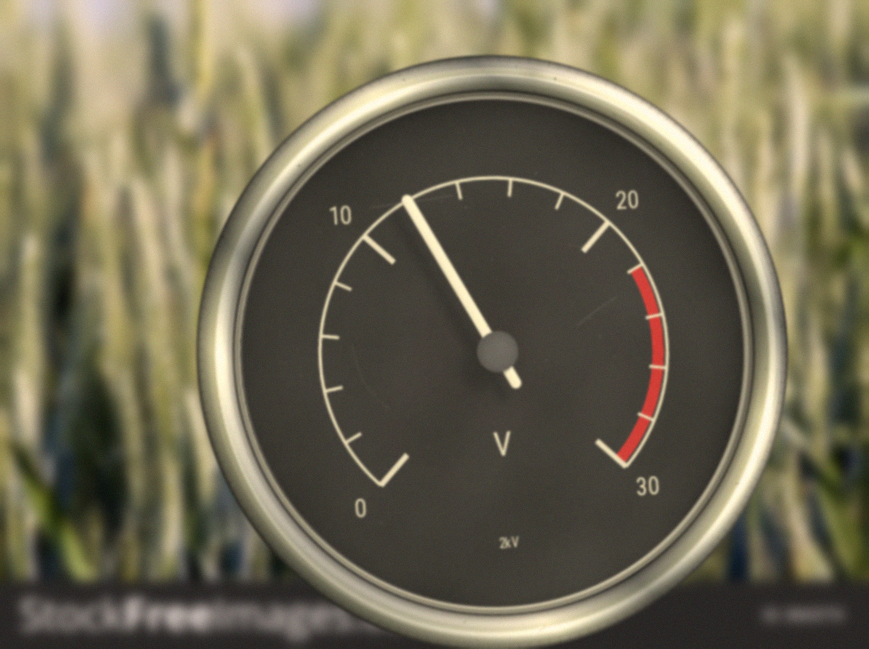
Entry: 12,V
